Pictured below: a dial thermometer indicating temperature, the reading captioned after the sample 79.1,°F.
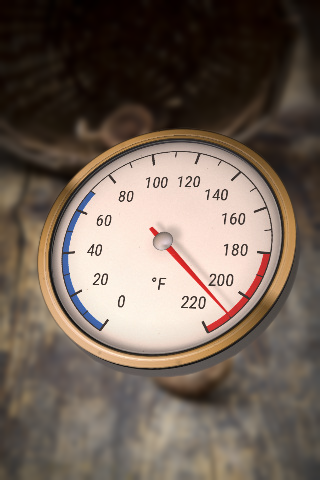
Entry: 210,°F
